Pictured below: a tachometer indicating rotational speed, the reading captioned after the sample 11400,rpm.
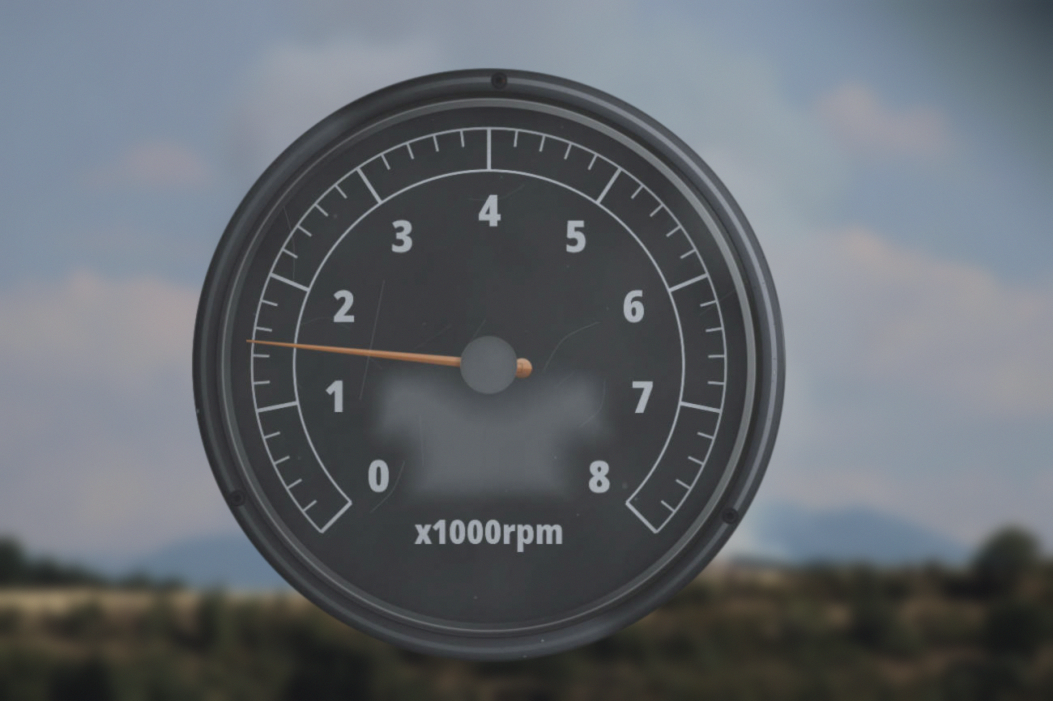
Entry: 1500,rpm
